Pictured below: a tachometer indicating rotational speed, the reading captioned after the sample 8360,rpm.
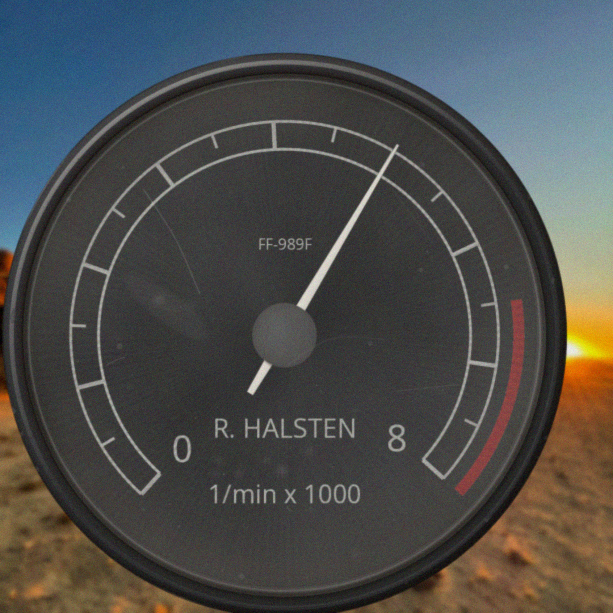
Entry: 5000,rpm
